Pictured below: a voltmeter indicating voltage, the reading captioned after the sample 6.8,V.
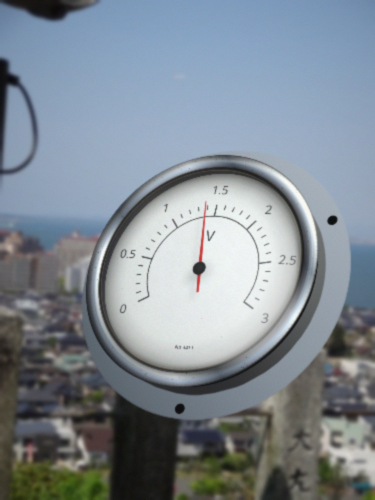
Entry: 1.4,V
